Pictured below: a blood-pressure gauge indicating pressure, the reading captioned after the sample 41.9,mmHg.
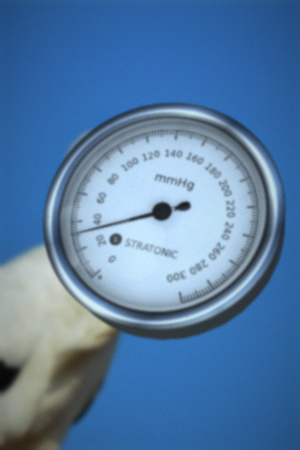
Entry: 30,mmHg
